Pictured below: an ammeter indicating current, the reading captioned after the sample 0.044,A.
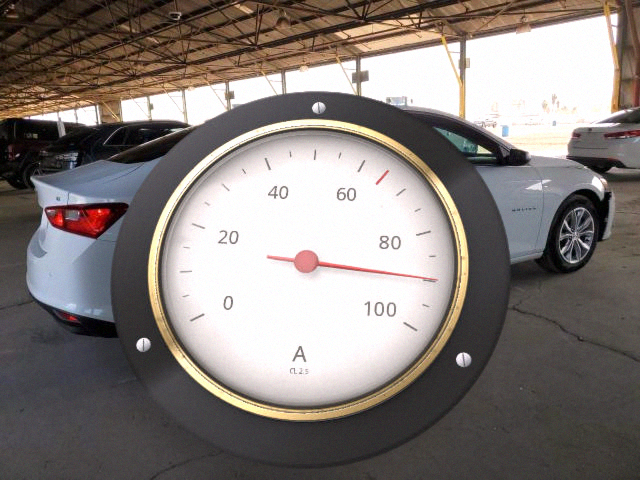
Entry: 90,A
